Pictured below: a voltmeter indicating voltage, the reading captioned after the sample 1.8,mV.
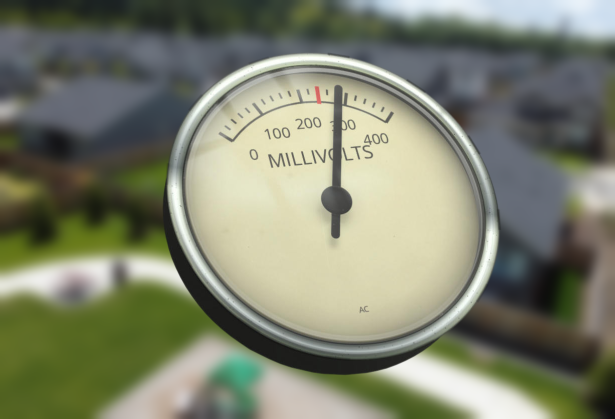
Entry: 280,mV
